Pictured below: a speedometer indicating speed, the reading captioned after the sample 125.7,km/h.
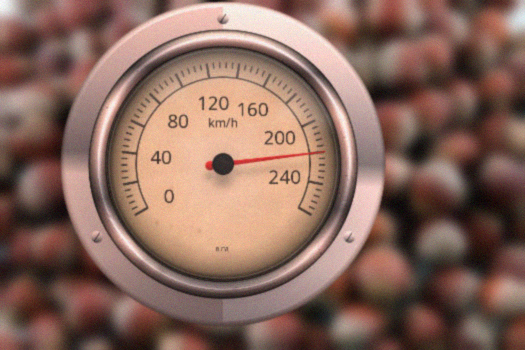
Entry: 220,km/h
